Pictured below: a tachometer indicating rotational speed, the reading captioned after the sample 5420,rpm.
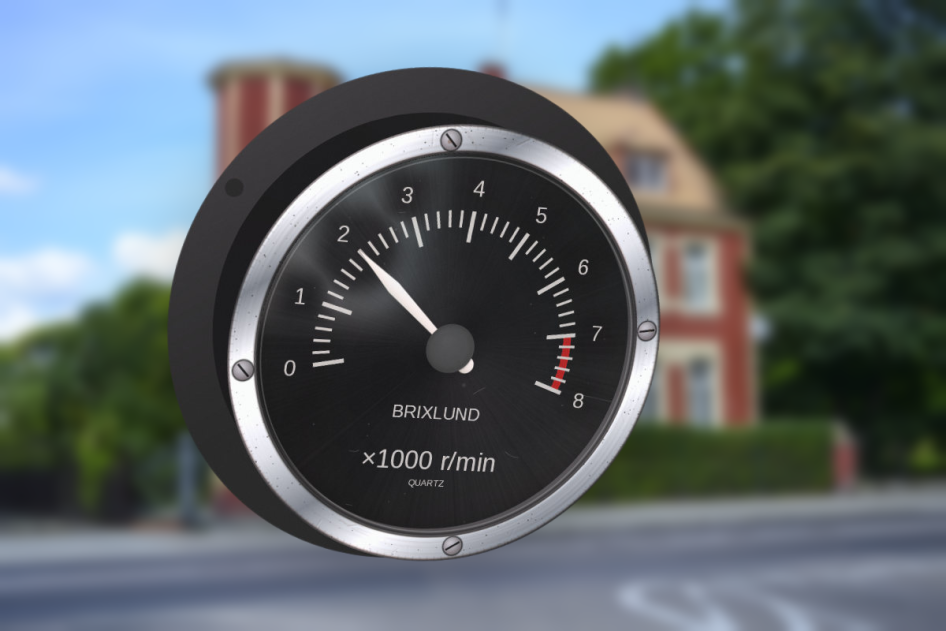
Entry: 2000,rpm
